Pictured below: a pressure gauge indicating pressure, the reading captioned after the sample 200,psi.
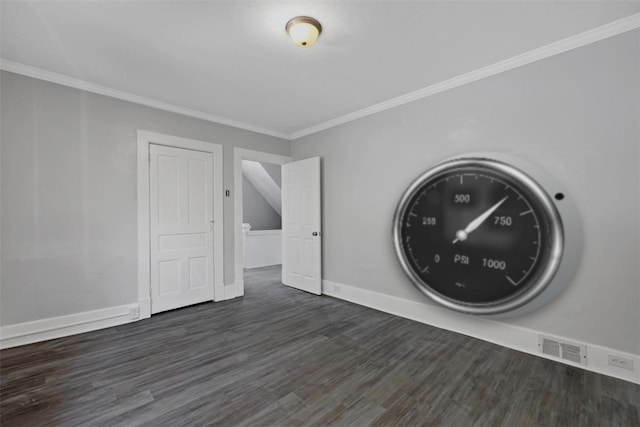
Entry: 675,psi
